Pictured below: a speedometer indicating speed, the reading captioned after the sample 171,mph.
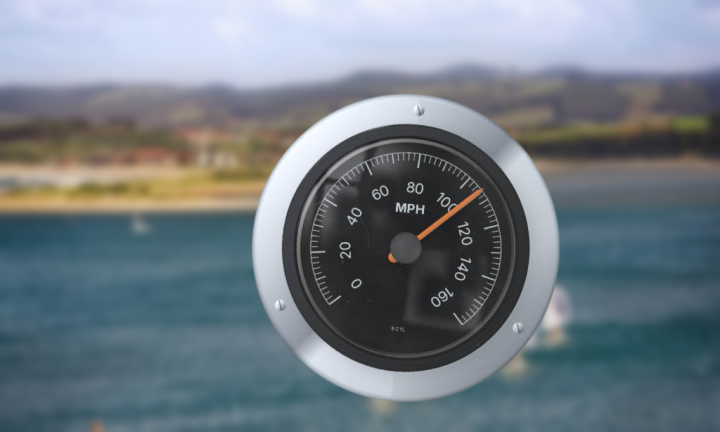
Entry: 106,mph
